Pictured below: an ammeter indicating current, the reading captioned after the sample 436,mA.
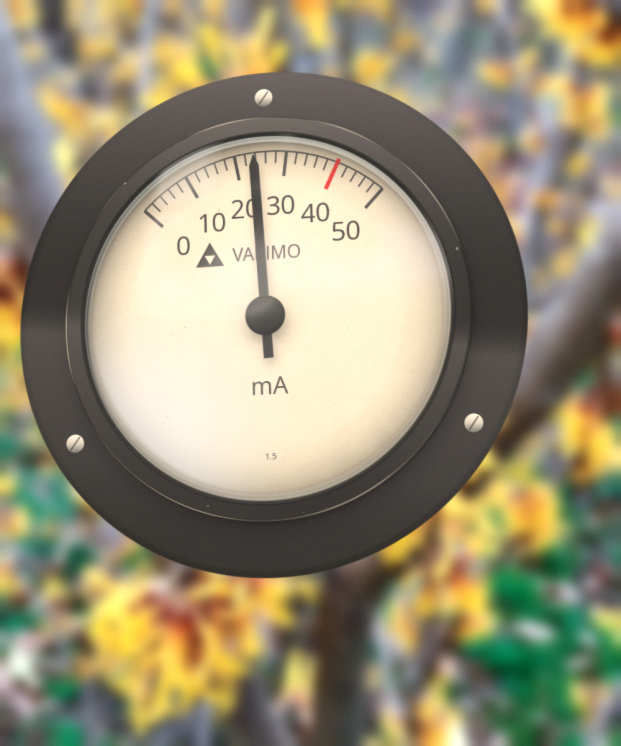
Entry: 24,mA
